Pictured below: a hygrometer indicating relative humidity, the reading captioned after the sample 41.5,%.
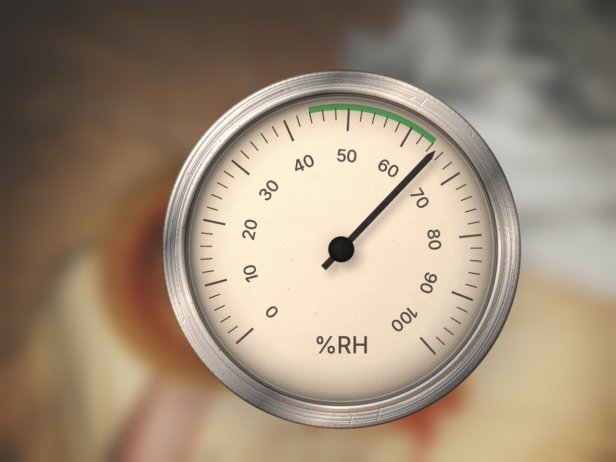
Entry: 65,%
